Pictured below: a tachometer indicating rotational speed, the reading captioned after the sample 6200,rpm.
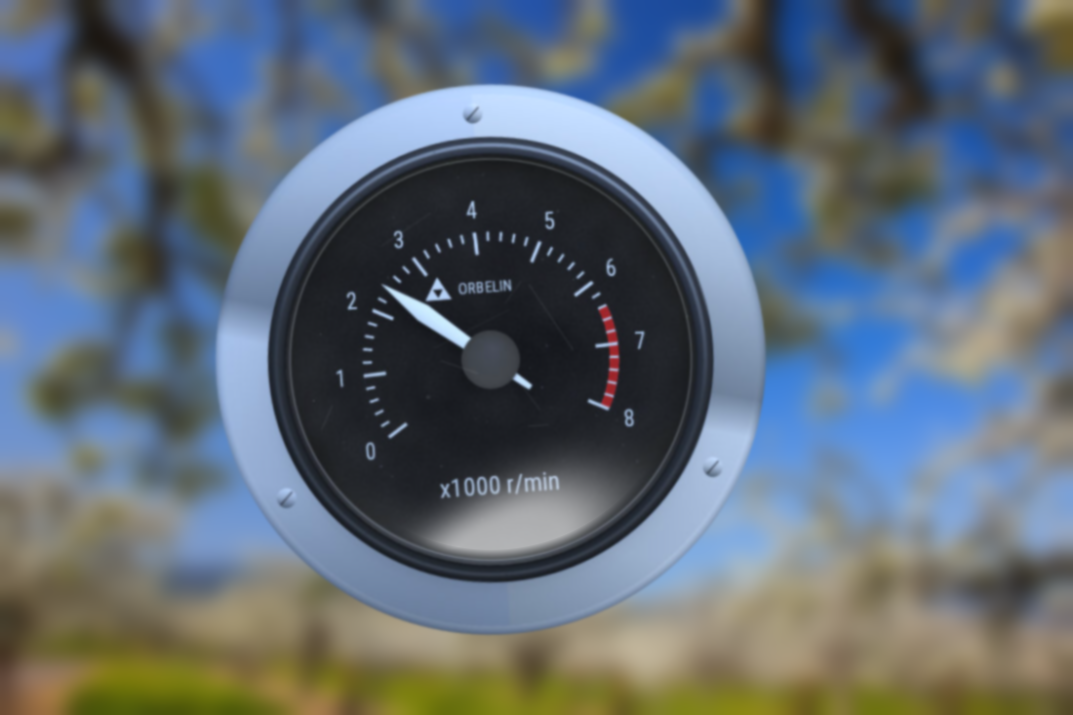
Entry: 2400,rpm
